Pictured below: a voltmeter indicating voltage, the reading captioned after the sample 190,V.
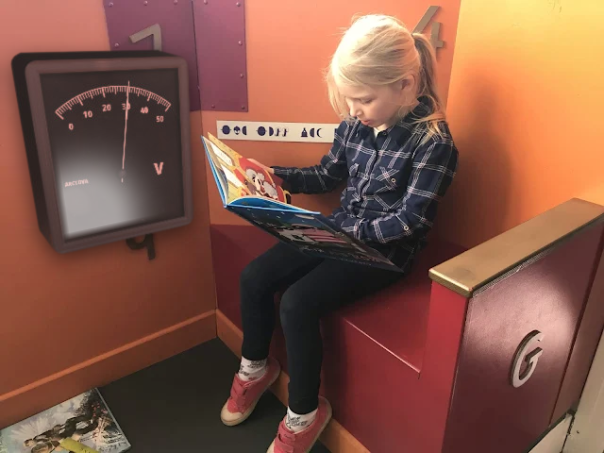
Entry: 30,V
